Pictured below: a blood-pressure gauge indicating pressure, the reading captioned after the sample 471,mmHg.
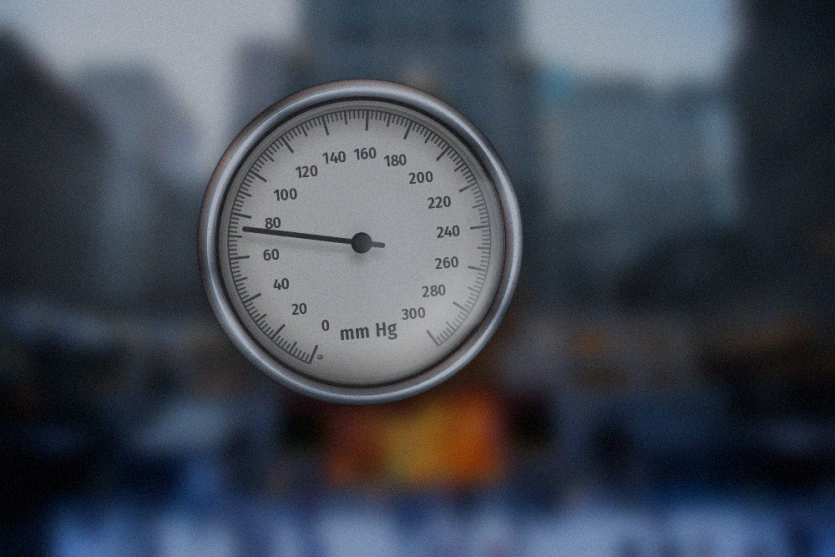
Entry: 74,mmHg
